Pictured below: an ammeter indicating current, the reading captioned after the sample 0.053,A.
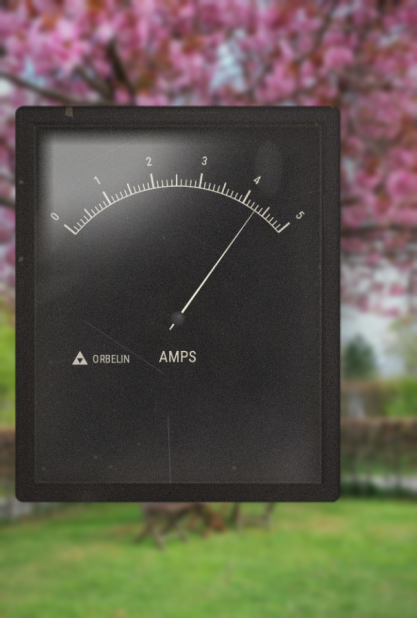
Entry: 4.3,A
